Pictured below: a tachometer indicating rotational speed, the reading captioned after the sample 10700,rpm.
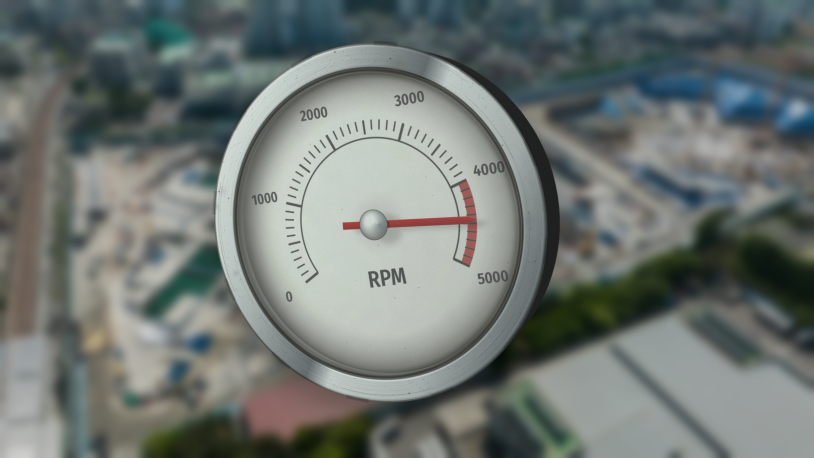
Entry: 4450,rpm
